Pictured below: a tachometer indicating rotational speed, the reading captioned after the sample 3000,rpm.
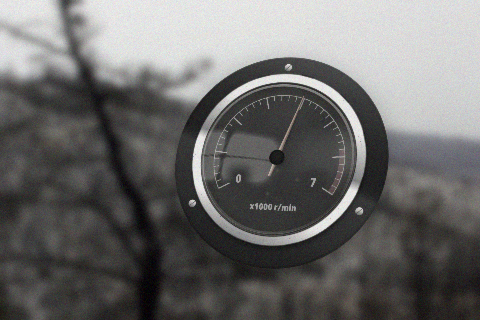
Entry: 4000,rpm
